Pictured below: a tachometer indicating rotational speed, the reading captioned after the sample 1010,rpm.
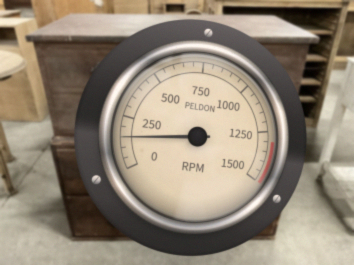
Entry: 150,rpm
